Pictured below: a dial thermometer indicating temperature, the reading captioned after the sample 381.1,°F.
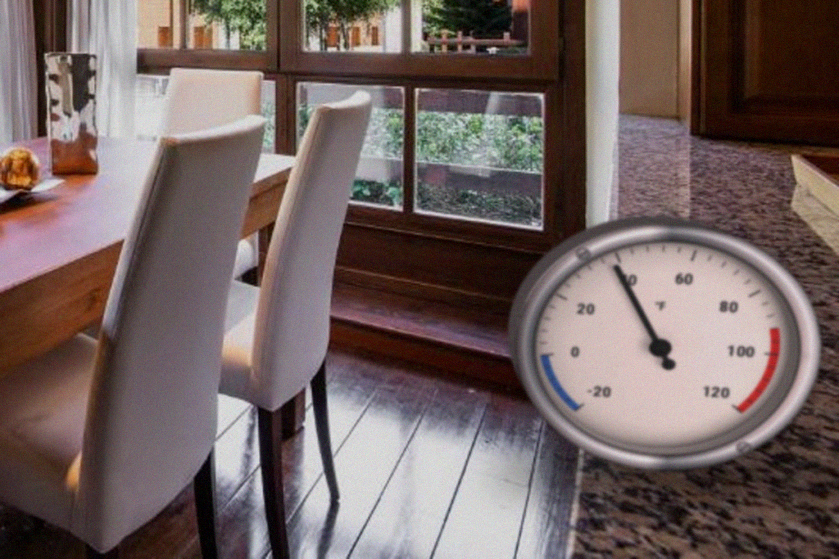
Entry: 38,°F
